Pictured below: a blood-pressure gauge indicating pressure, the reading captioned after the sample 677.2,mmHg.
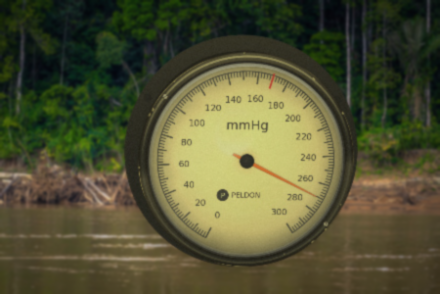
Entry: 270,mmHg
